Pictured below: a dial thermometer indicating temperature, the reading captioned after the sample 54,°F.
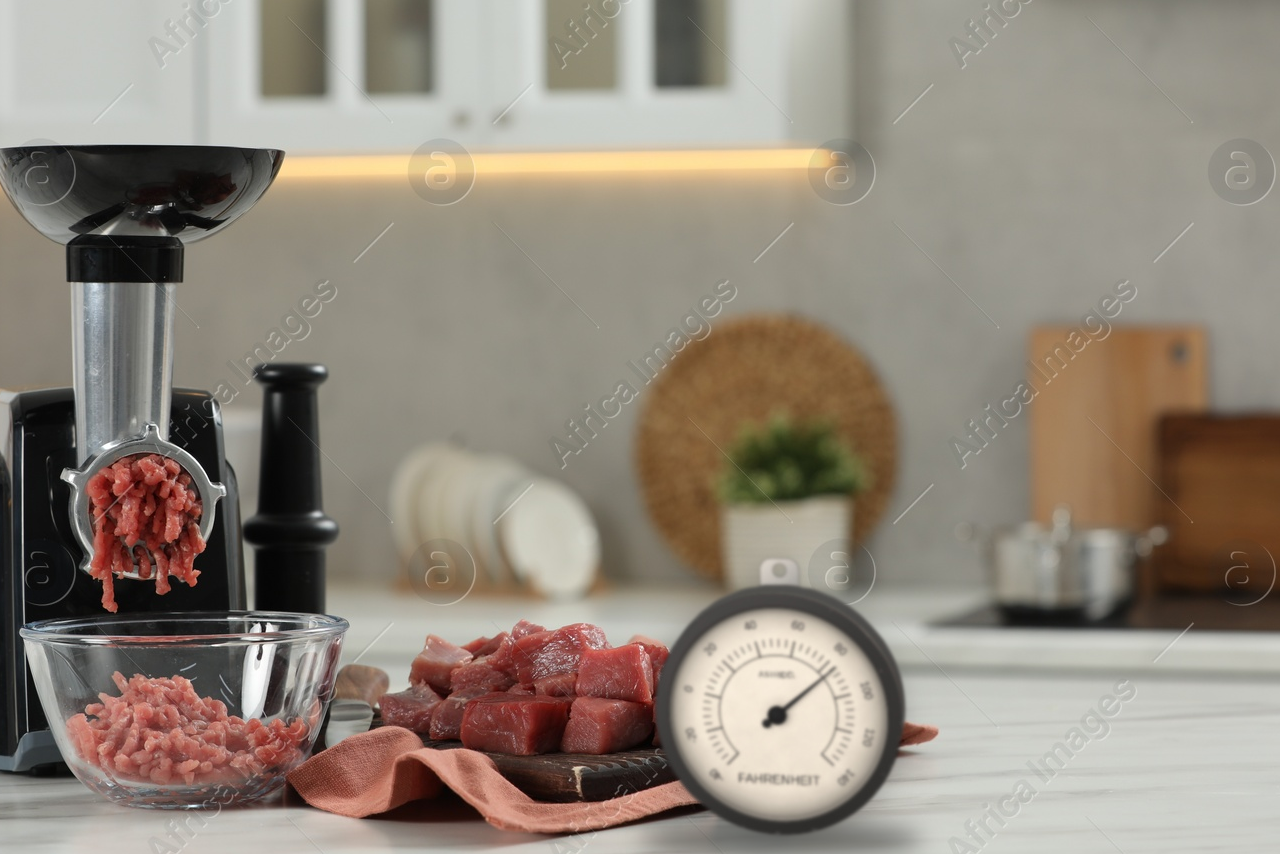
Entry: 84,°F
